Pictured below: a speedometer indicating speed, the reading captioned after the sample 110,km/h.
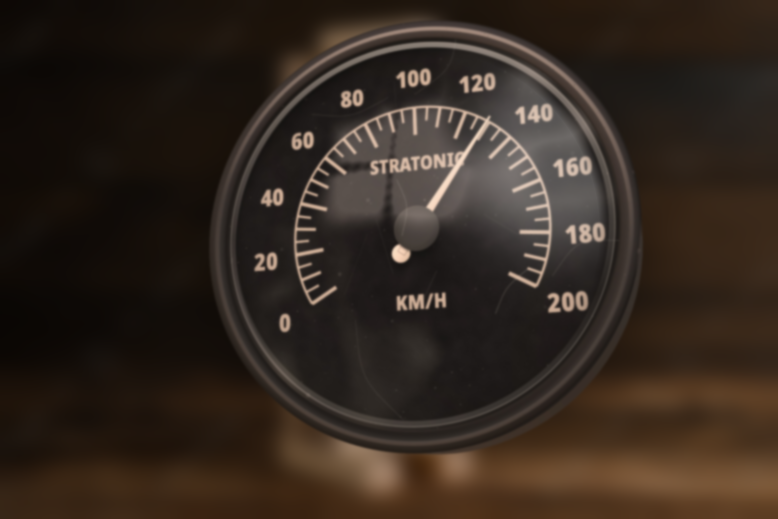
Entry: 130,km/h
